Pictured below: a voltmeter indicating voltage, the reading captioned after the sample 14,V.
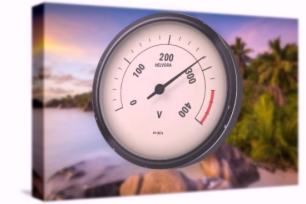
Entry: 280,V
